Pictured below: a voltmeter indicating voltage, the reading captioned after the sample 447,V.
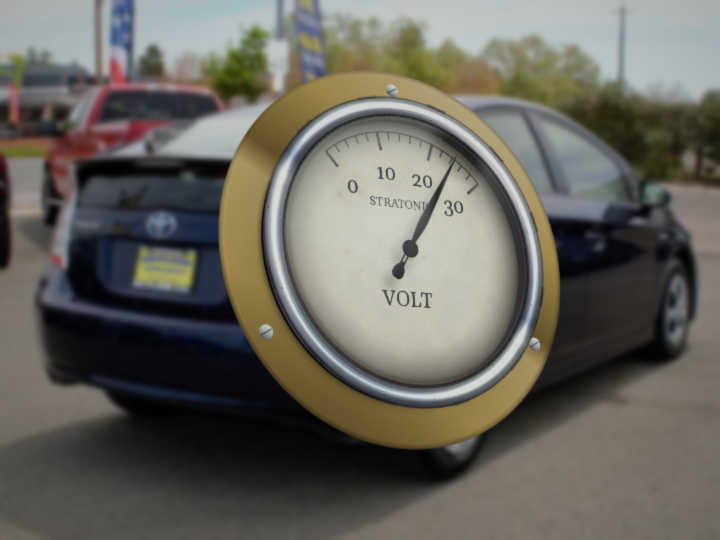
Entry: 24,V
